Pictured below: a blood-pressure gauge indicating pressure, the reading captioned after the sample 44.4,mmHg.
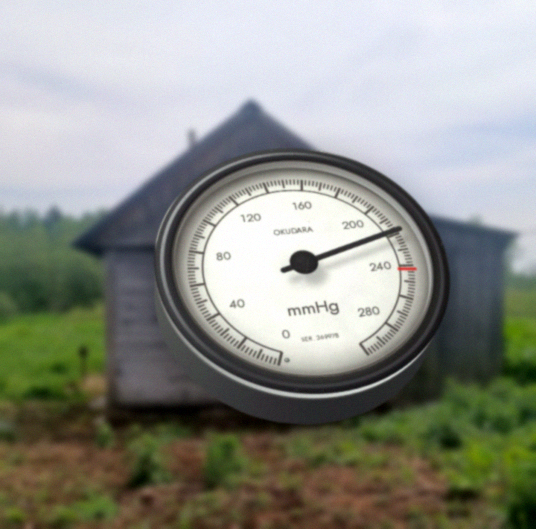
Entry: 220,mmHg
